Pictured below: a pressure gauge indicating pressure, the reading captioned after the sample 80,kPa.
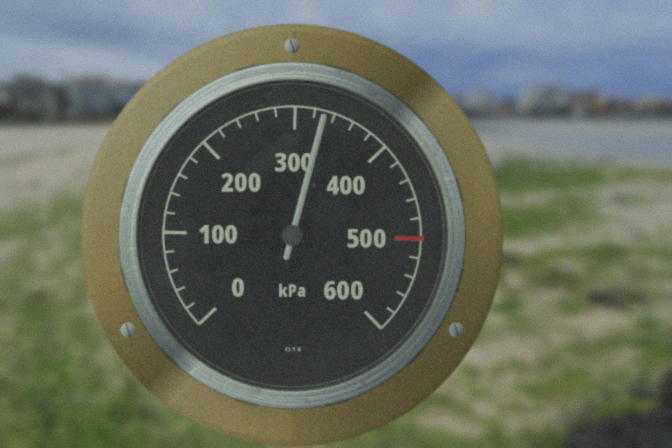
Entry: 330,kPa
